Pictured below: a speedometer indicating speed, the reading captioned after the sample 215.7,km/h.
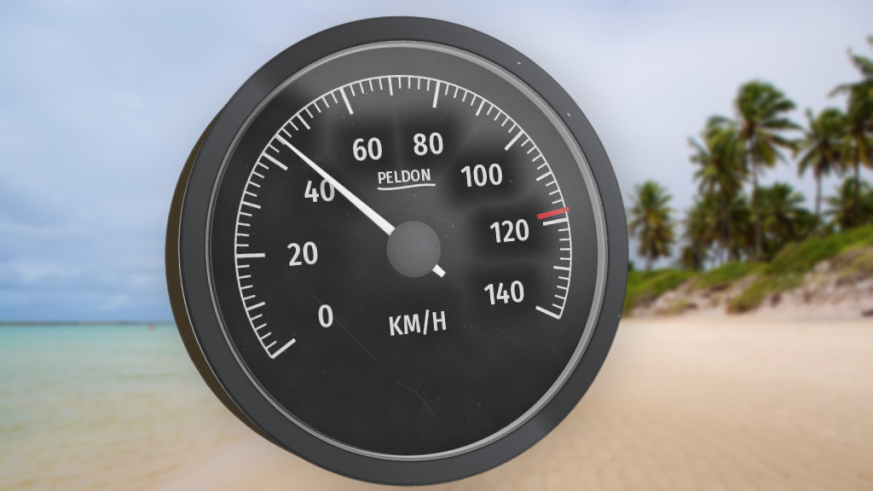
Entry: 44,km/h
